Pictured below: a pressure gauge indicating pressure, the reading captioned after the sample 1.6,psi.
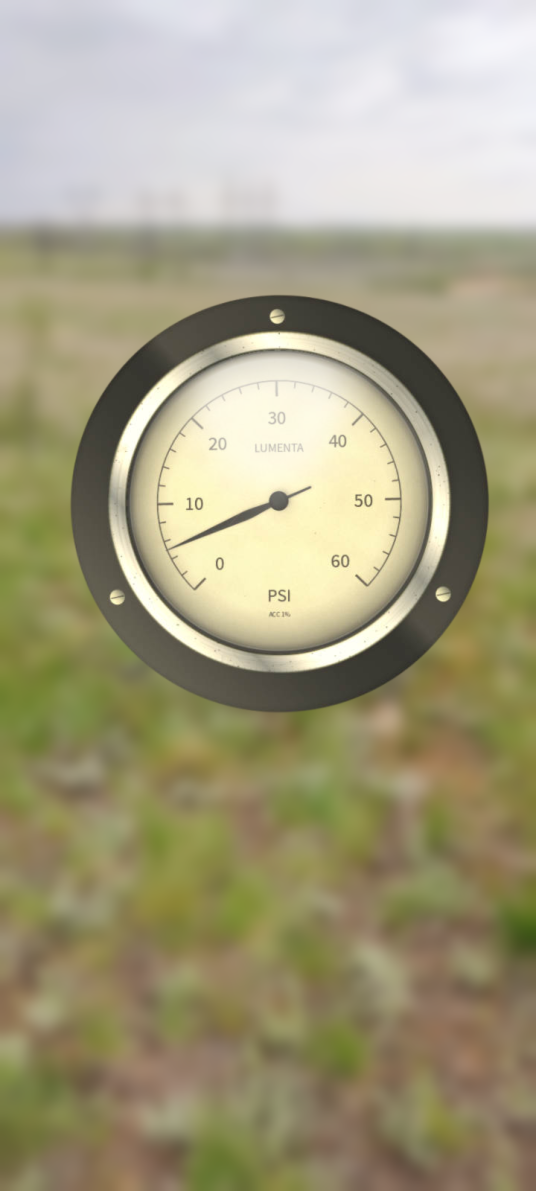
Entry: 5,psi
